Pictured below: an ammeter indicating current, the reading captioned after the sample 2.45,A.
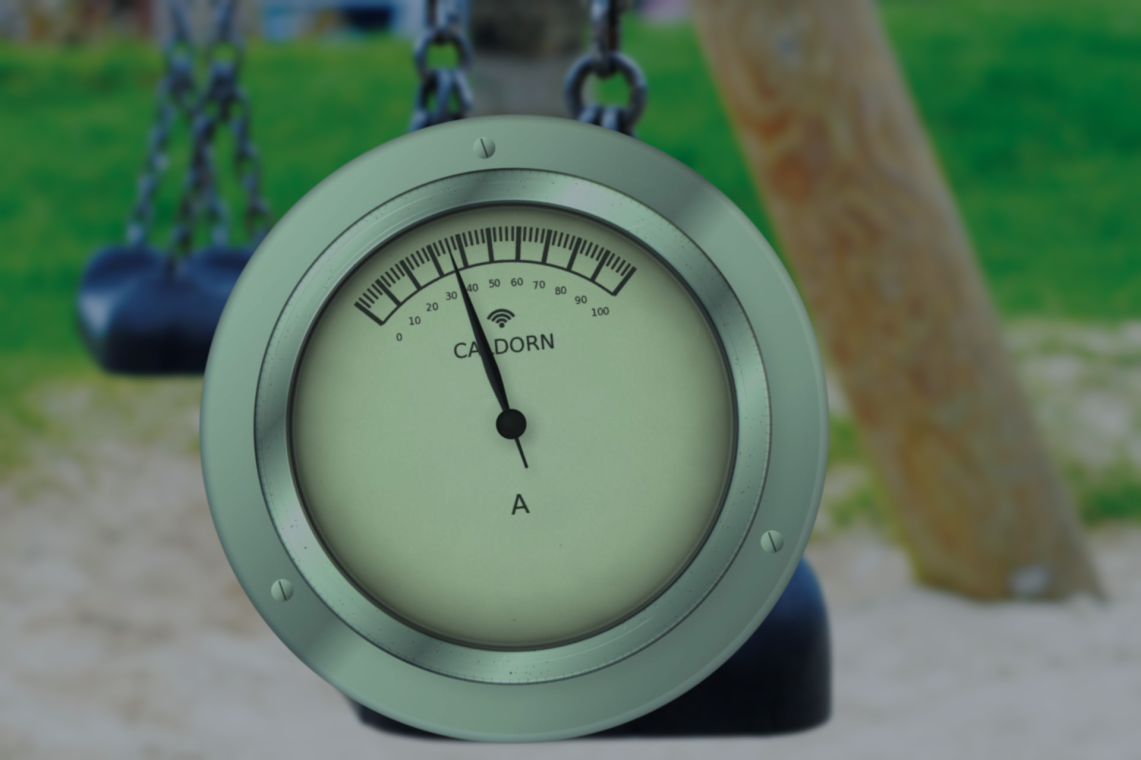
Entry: 36,A
